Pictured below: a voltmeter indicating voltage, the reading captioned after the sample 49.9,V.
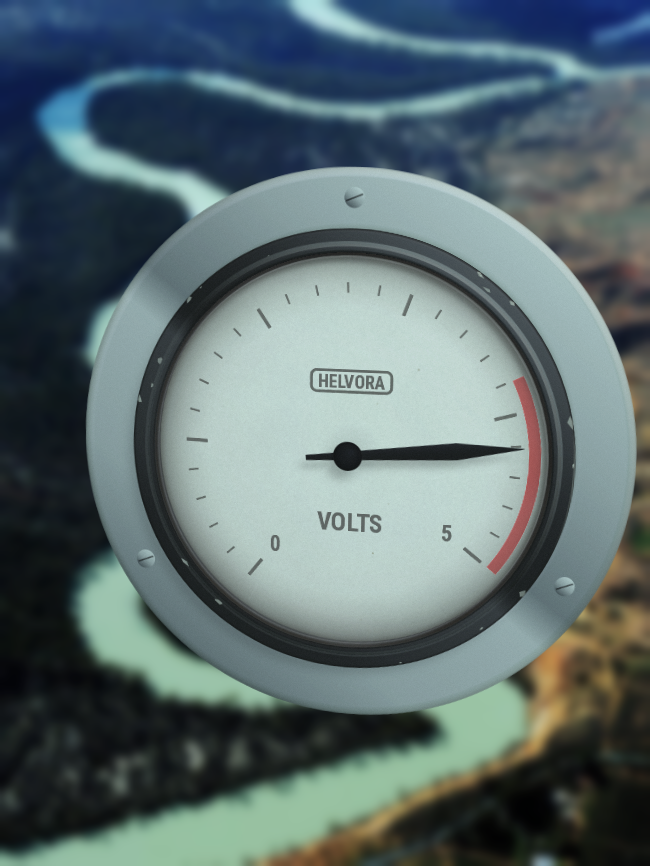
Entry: 4.2,V
